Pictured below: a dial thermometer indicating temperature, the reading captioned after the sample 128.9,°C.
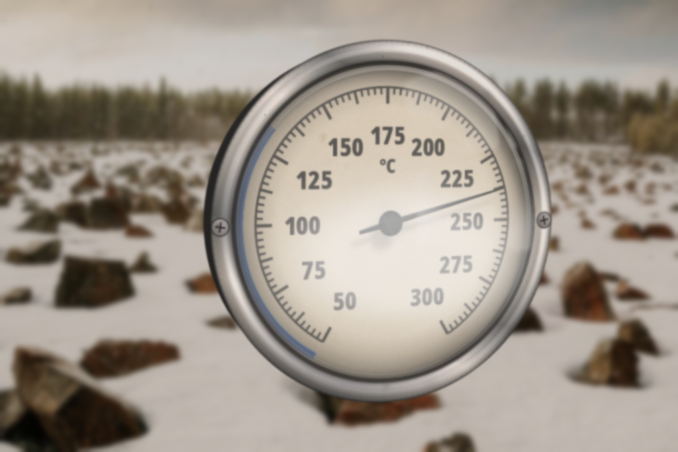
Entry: 237.5,°C
